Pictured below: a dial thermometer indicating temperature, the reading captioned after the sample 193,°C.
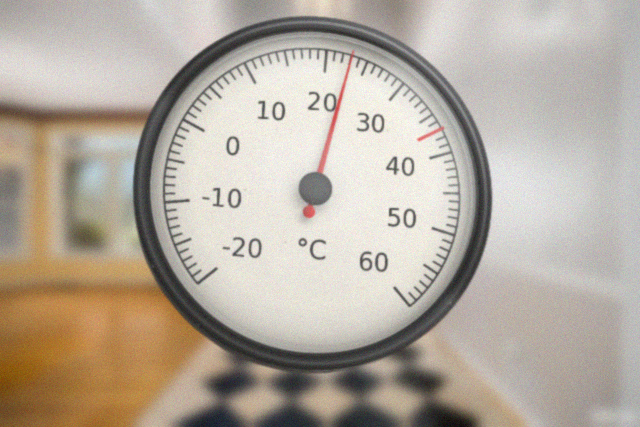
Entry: 23,°C
